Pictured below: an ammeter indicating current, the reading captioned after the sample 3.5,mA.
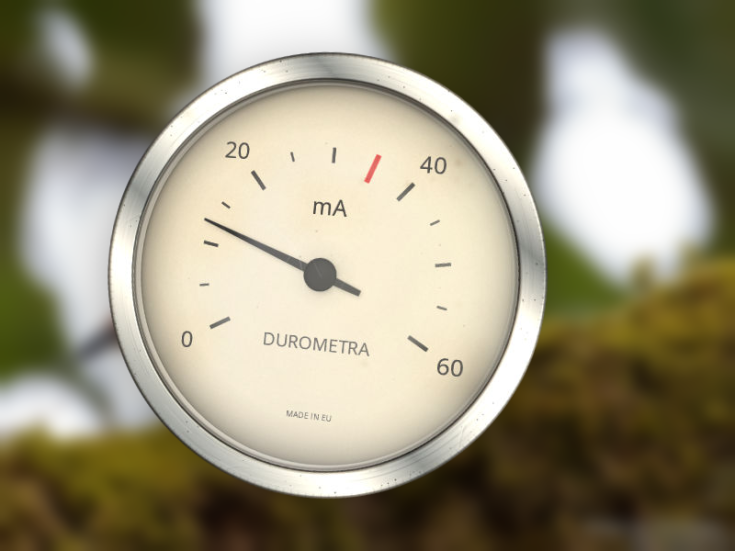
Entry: 12.5,mA
